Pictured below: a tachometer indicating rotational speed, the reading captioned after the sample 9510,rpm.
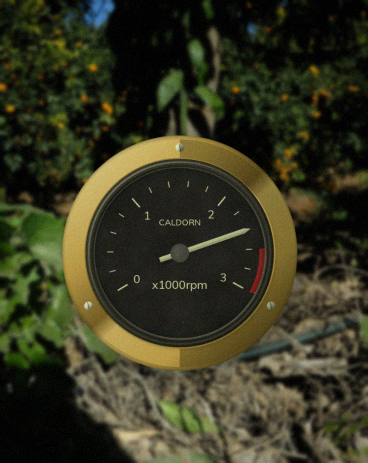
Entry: 2400,rpm
